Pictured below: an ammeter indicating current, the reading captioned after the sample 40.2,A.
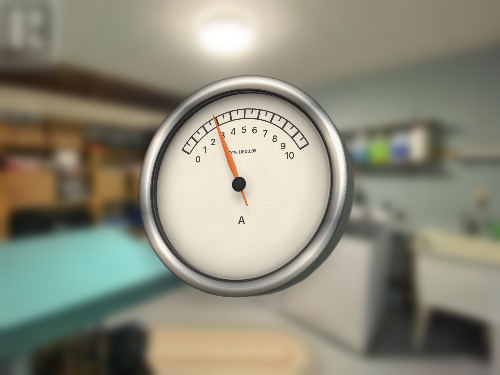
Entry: 3,A
